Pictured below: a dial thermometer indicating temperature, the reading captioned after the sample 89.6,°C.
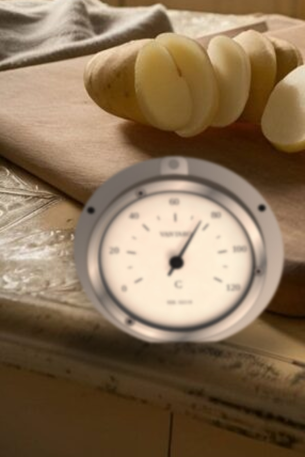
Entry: 75,°C
